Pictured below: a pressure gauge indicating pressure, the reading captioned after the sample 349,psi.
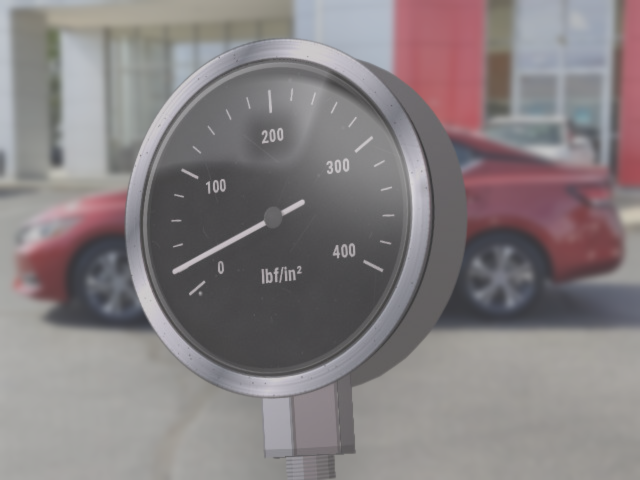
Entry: 20,psi
